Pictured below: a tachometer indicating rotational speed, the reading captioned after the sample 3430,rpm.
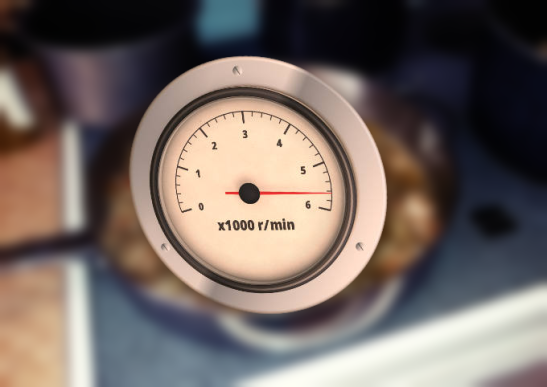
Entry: 5600,rpm
